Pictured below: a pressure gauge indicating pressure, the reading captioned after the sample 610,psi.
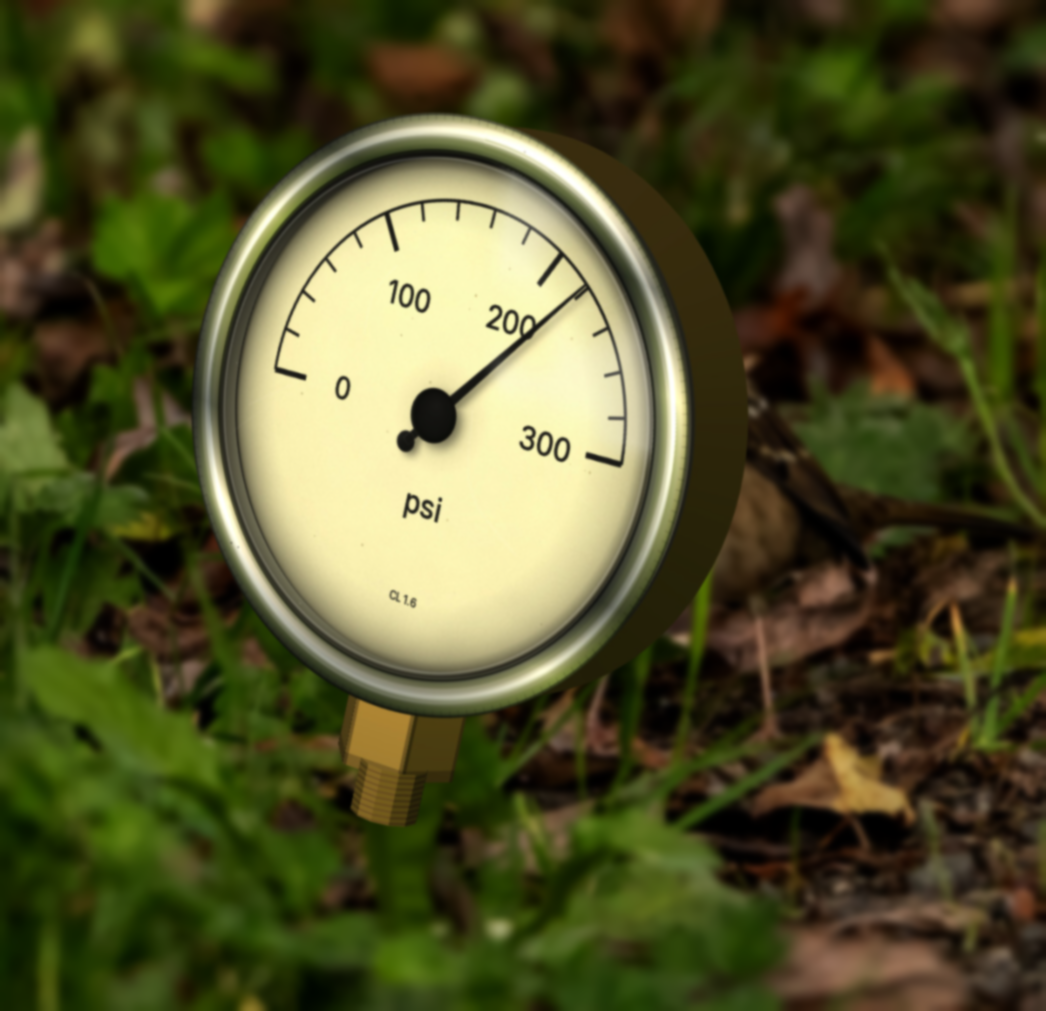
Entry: 220,psi
